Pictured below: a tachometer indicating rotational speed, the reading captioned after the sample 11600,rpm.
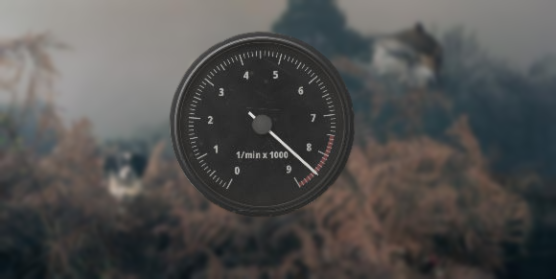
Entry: 8500,rpm
